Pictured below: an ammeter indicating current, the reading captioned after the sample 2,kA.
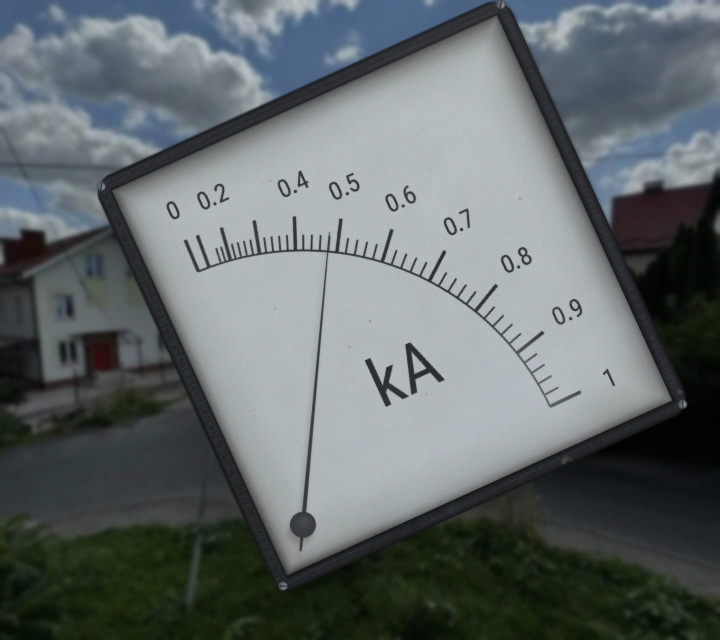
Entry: 0.48,kA
